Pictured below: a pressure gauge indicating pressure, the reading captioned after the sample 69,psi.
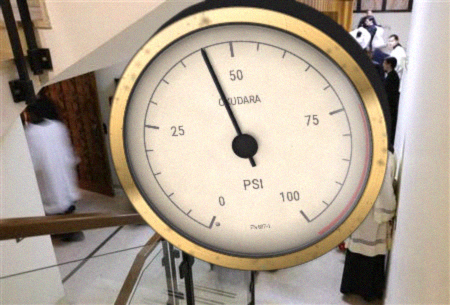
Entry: 45,psi
